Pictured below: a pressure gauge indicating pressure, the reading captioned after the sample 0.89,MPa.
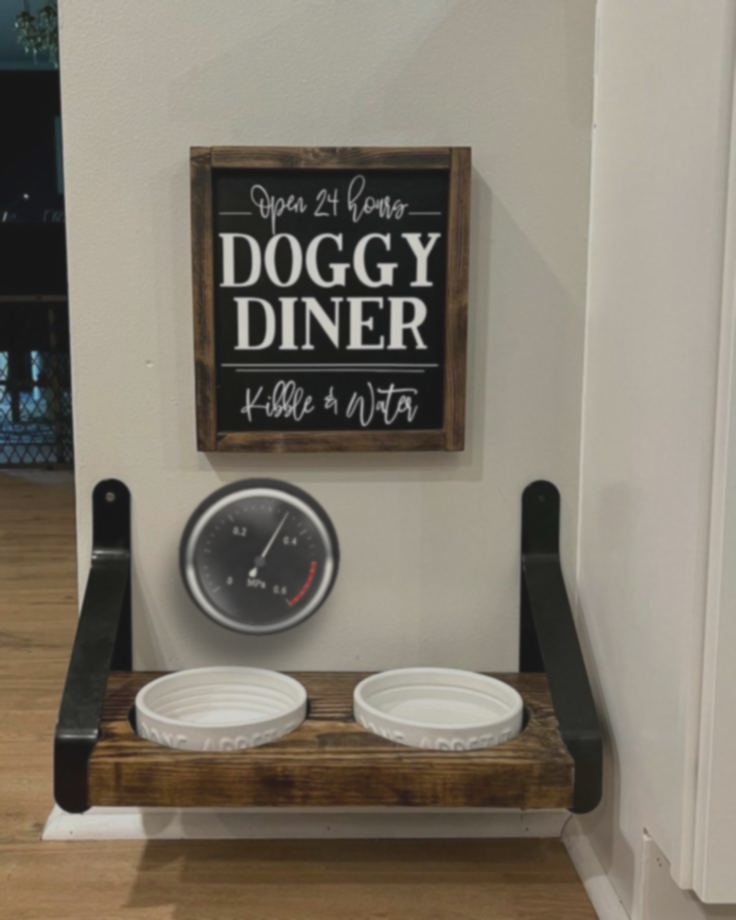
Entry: 0.34,MPa
